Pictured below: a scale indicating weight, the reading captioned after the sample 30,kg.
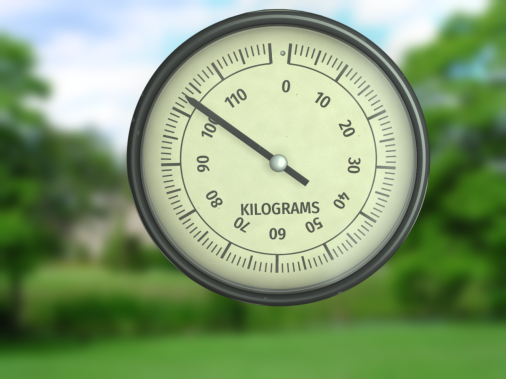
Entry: 103,kg
